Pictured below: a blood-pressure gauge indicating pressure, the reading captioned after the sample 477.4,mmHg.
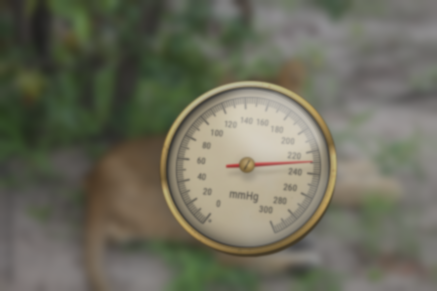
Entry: 230,mmHg
